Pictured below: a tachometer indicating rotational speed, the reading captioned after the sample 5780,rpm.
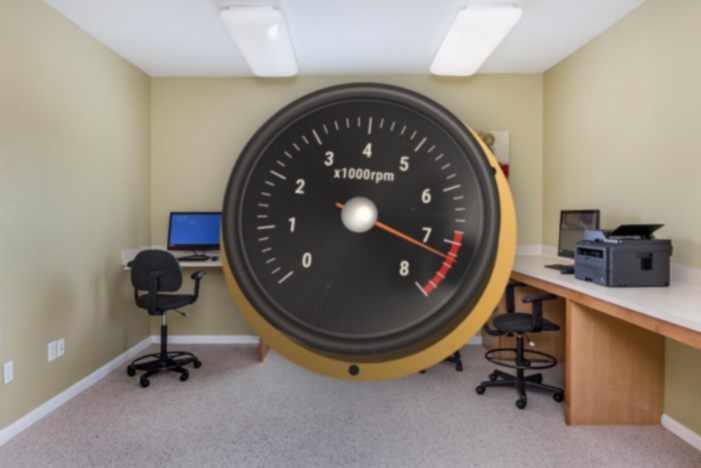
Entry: 7300,rpm
